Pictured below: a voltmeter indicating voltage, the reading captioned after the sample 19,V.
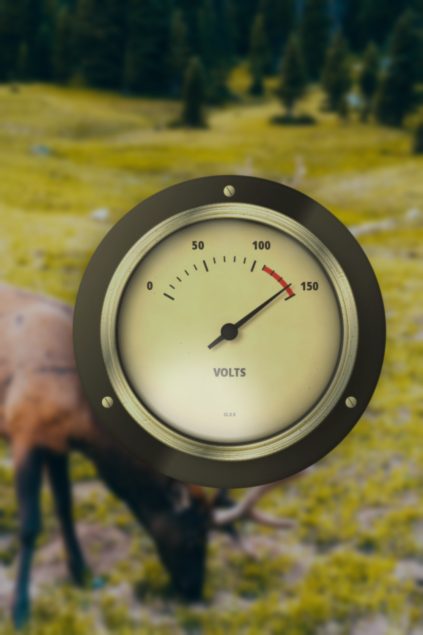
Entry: 140,V
